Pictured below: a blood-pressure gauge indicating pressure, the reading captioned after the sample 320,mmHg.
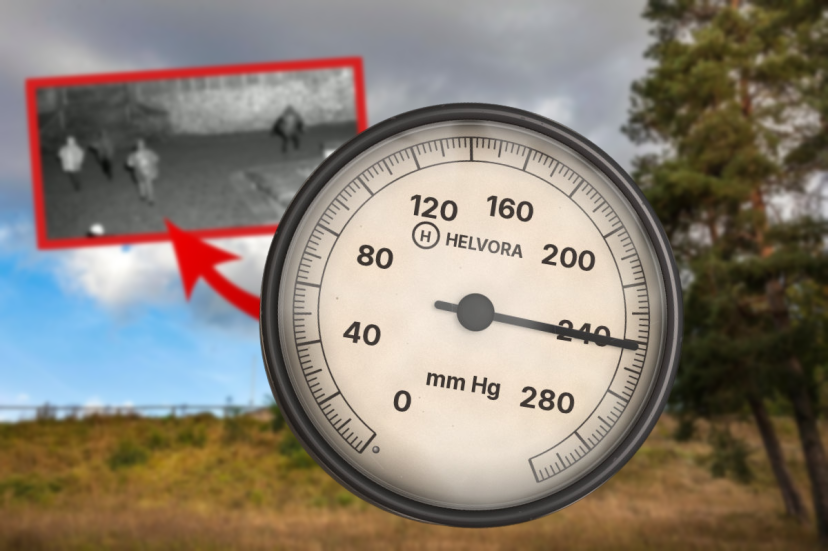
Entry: 242,mmHg
